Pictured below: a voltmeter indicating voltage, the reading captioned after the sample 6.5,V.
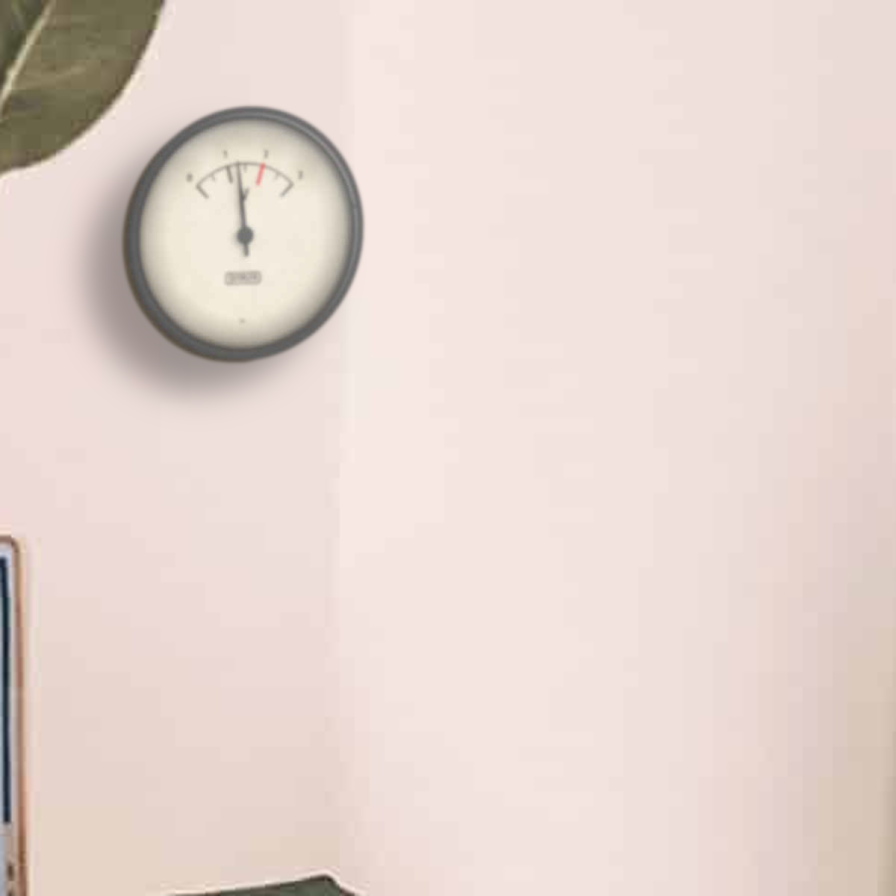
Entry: 1.25,V
